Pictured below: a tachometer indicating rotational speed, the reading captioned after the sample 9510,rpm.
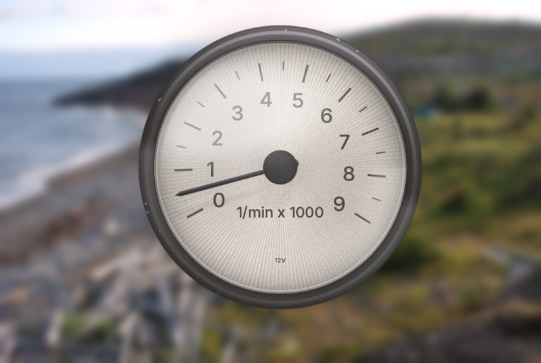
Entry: 500,rpm
